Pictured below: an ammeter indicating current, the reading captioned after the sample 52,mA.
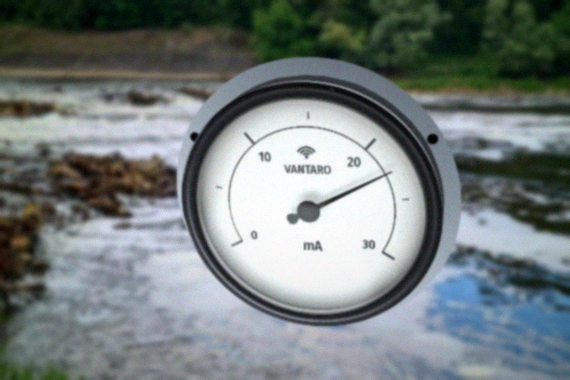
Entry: 22.5,mA
